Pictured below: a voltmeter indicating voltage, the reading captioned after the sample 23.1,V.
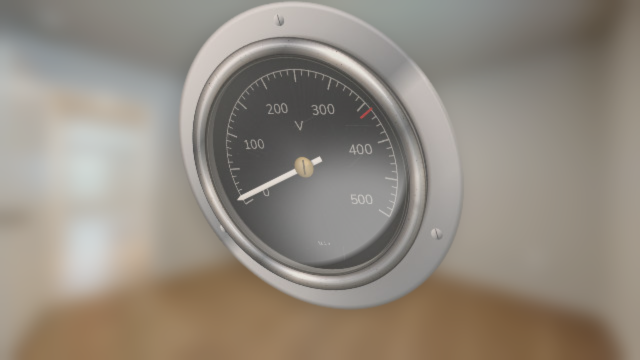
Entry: 10,V
